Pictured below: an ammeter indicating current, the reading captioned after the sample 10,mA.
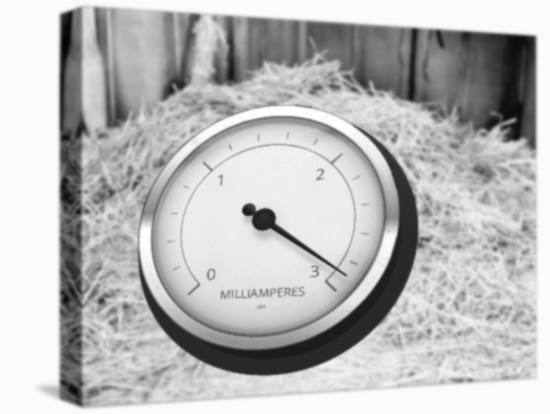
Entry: 2.9,mA
